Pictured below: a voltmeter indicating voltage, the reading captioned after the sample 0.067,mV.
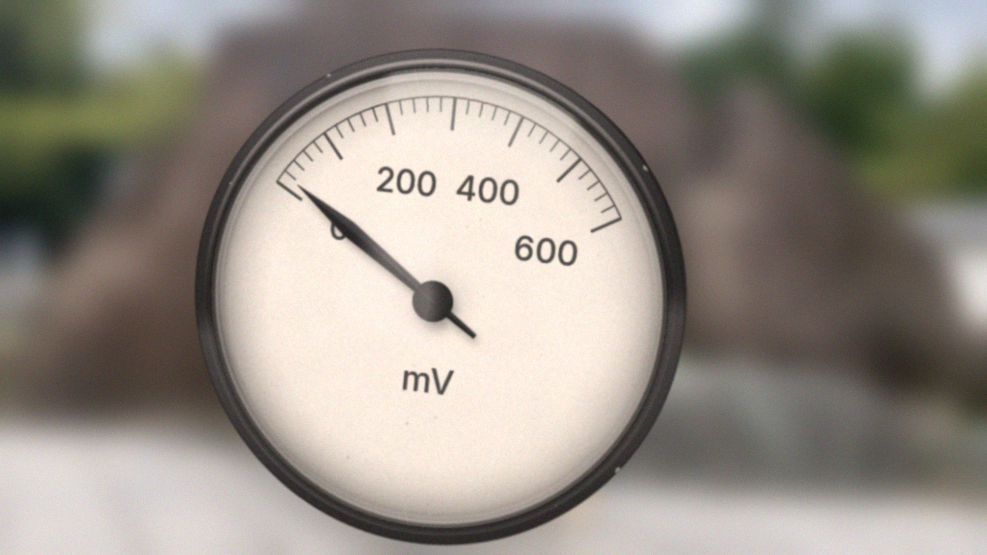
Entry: 20,mV
